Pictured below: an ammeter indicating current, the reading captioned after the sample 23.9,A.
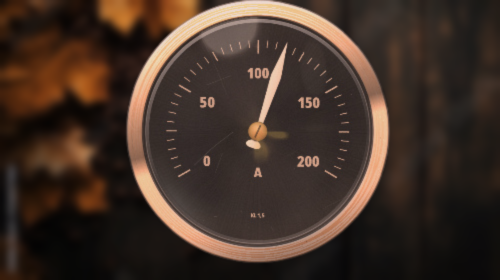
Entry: 115,A
